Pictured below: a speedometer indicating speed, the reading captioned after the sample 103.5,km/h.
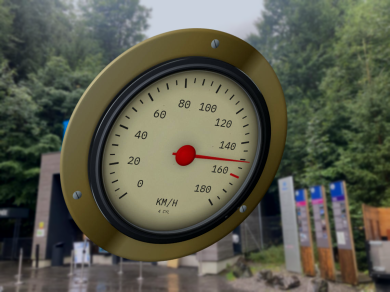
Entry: 150,km/h
